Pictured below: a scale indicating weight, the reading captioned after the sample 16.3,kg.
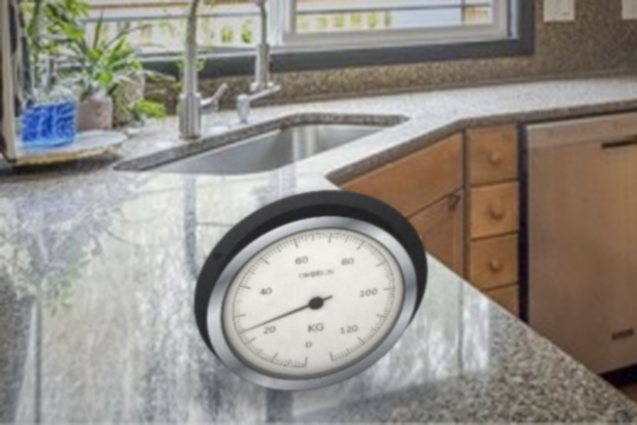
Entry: 25,kg
